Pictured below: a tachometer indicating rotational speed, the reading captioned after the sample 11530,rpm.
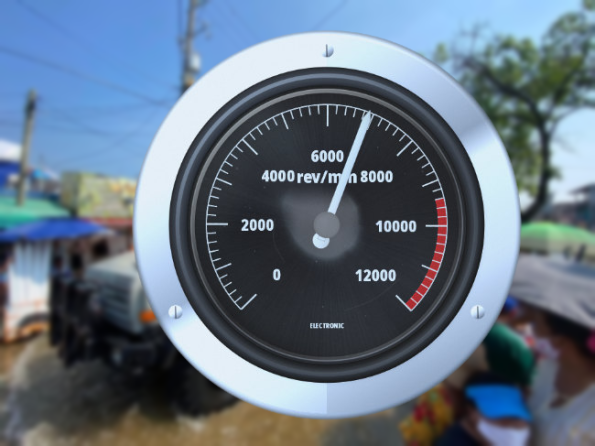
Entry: 6900,rpm
